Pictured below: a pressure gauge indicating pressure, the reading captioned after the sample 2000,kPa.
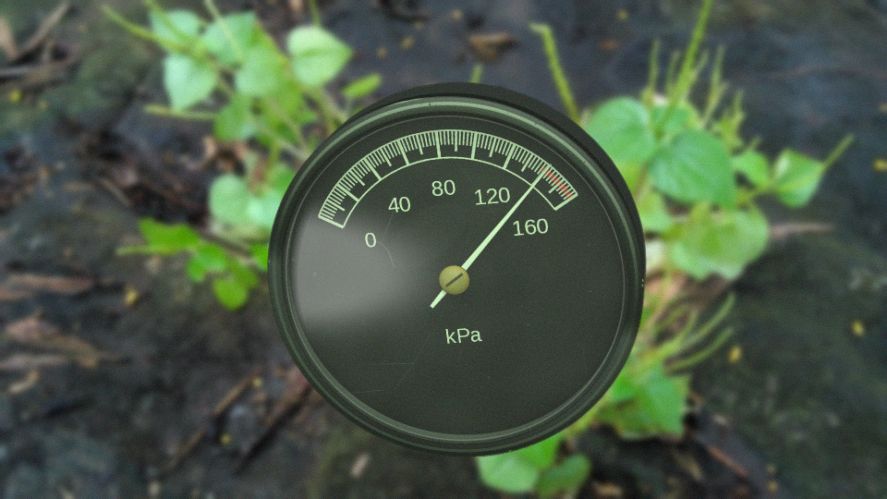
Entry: 140,kPa
